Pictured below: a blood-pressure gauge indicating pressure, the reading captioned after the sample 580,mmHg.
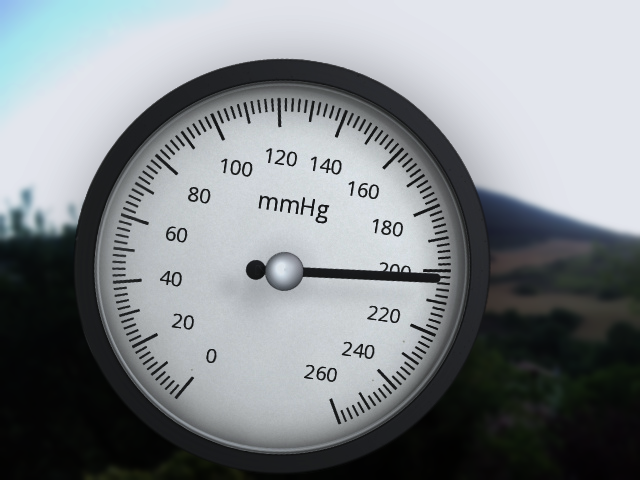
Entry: 202,mmHg
